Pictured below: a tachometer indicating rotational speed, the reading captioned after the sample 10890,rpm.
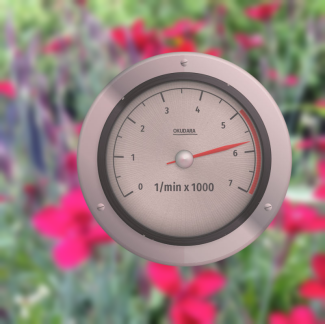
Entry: 5750,rpm
